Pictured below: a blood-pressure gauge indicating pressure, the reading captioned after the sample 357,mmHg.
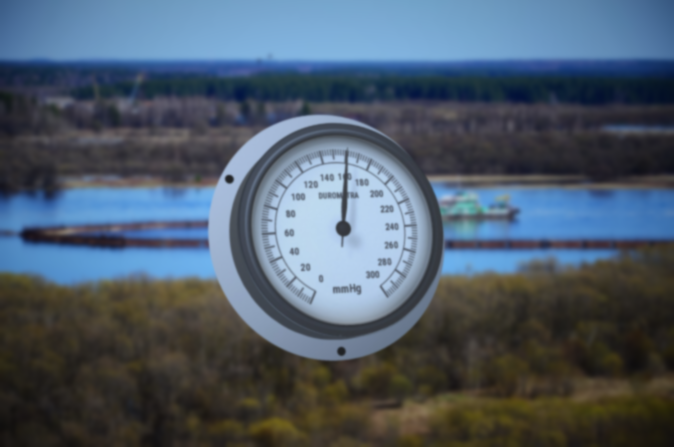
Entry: 160,mmHg
